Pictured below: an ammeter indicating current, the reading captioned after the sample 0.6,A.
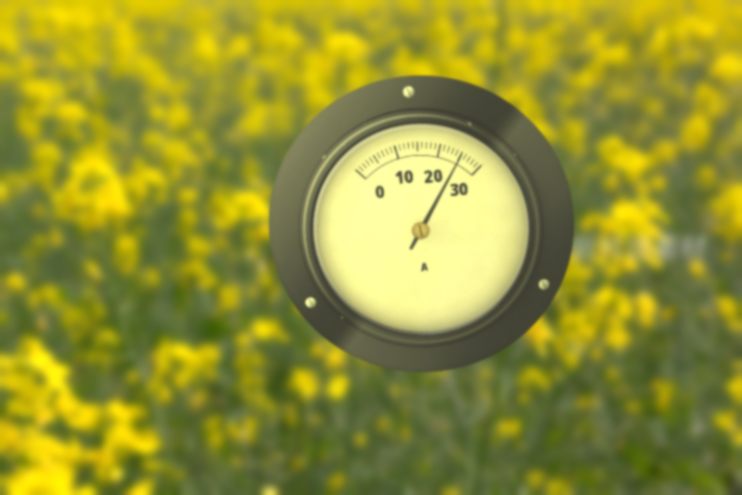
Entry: 25,A
